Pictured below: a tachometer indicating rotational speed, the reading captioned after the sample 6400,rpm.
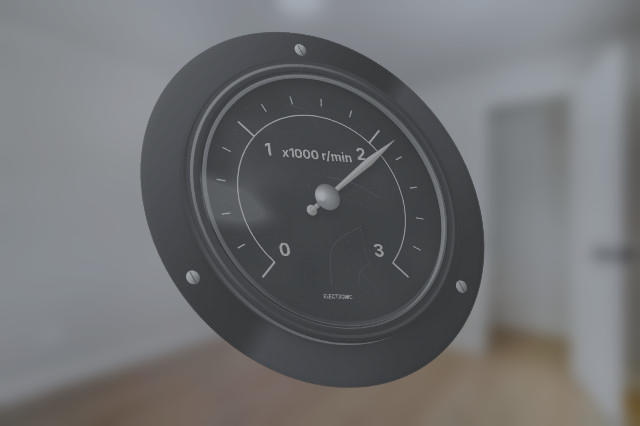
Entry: 2100,rpm
